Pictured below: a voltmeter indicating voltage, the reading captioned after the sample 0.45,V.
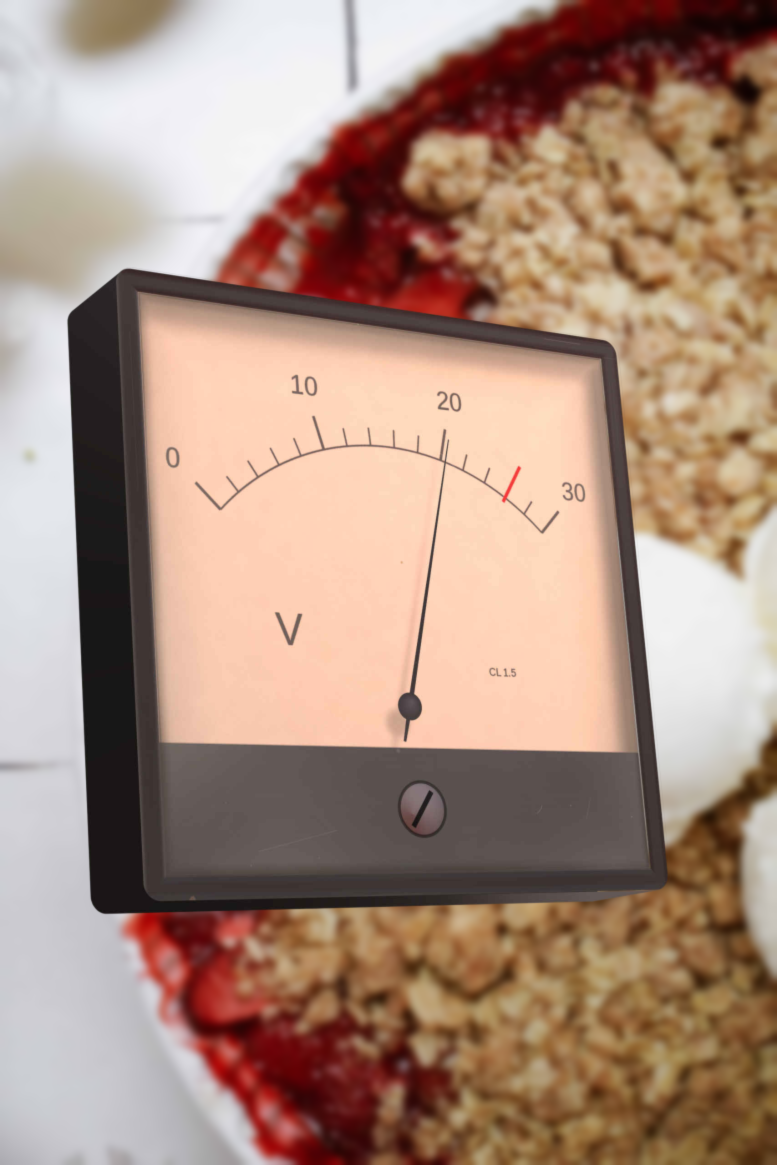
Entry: 20,V
